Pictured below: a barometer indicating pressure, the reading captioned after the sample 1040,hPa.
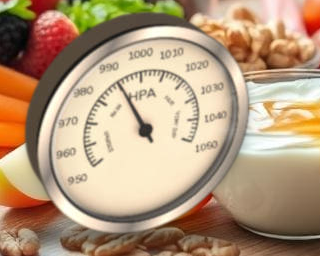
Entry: 990,hPa
